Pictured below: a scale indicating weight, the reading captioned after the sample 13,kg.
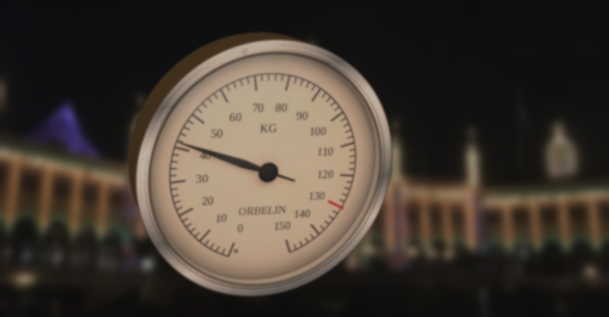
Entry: 42,kg
